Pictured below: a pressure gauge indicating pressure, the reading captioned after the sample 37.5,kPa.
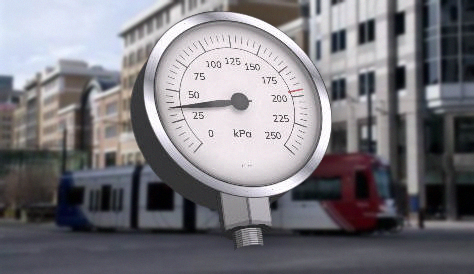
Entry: 35,kPa
